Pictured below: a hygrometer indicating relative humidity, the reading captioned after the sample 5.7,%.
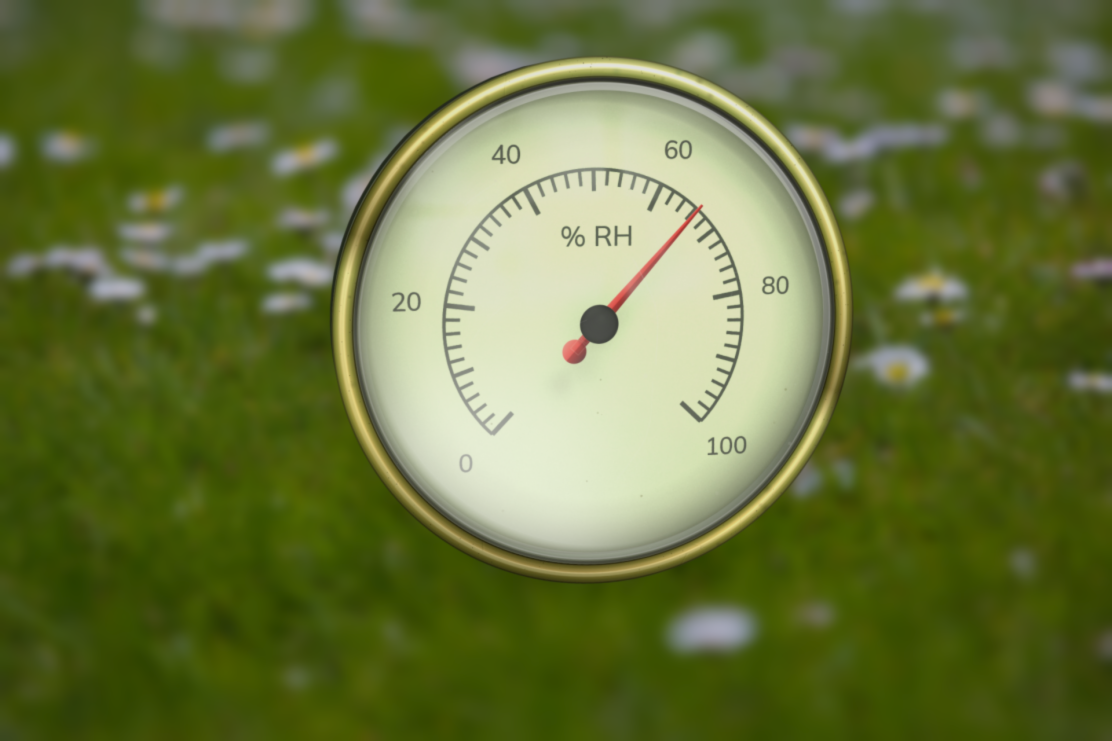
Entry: 66,%
